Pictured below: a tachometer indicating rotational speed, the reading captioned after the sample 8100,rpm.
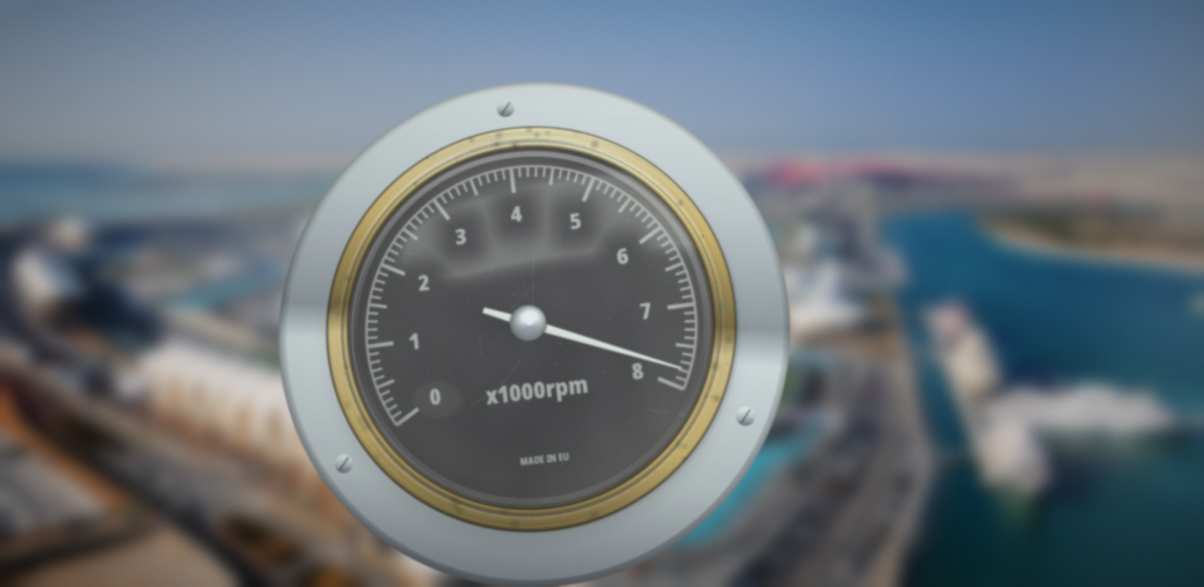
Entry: 7800,rpm
